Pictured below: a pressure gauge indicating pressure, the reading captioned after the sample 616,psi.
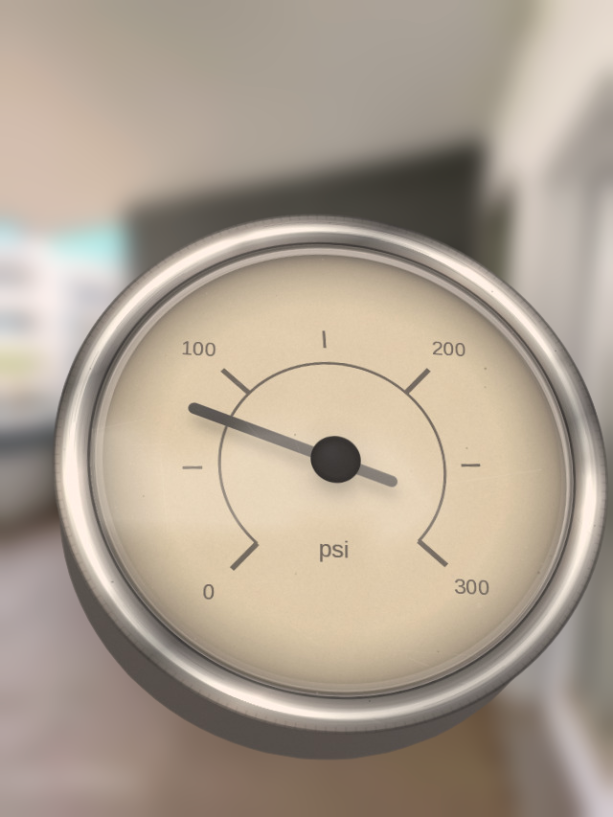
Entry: 75,psi
